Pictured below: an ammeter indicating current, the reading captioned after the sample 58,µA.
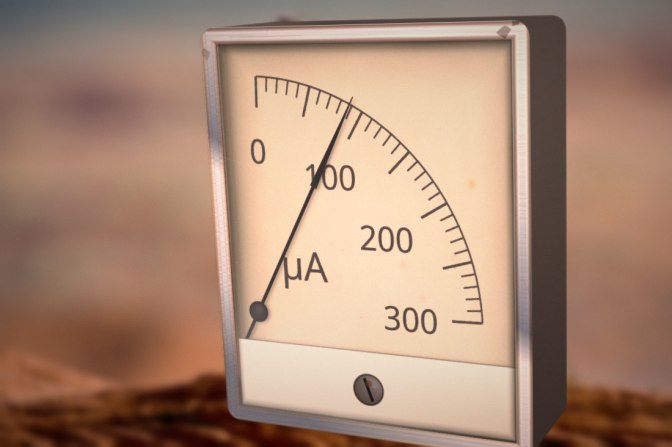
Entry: 90,µA
